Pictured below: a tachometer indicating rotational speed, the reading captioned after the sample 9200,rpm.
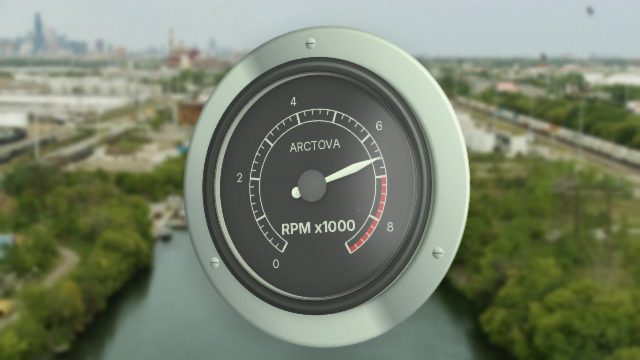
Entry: 6600,rpm
